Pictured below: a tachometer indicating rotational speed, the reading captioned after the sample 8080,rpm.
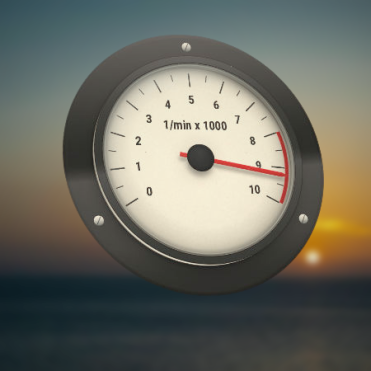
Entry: 9250,rpm
